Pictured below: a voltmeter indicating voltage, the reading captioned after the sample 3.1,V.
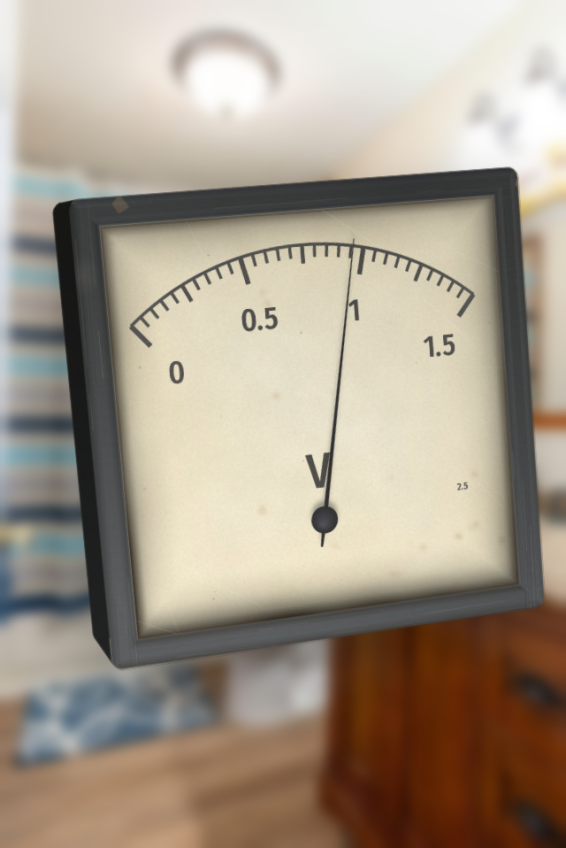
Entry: 0.95,V
